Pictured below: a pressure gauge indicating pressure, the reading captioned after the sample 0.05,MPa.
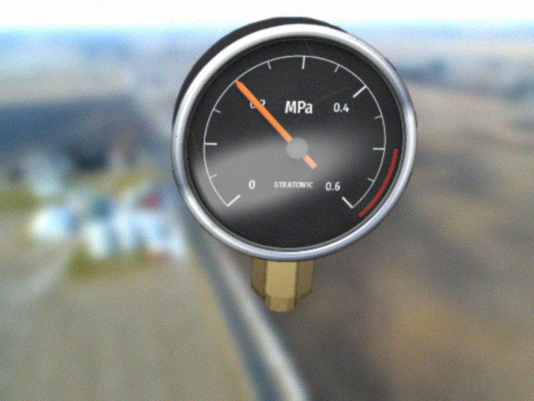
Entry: 0.2,MPa
